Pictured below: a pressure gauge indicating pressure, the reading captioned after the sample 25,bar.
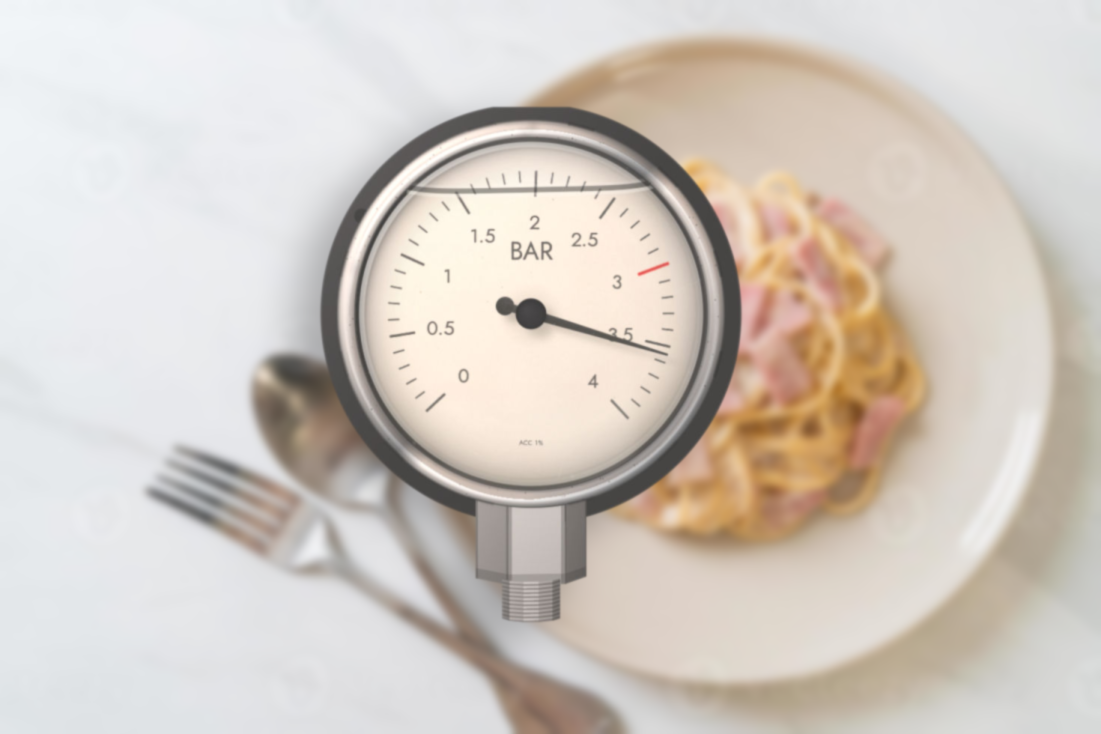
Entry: 3.55,bar
